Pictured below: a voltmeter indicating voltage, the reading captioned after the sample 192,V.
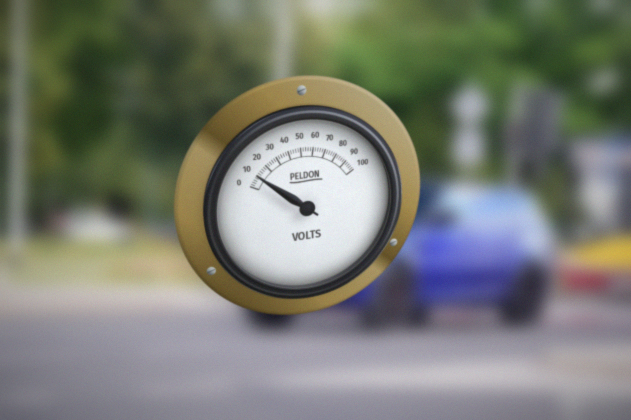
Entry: 10,V
